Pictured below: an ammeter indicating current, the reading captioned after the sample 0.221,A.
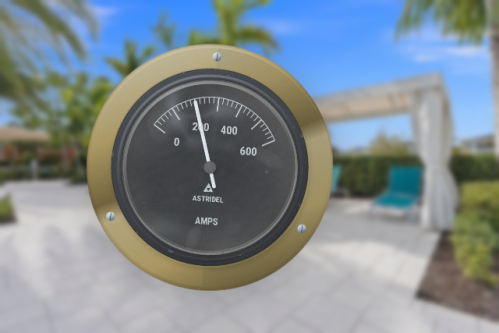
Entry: 200,A
